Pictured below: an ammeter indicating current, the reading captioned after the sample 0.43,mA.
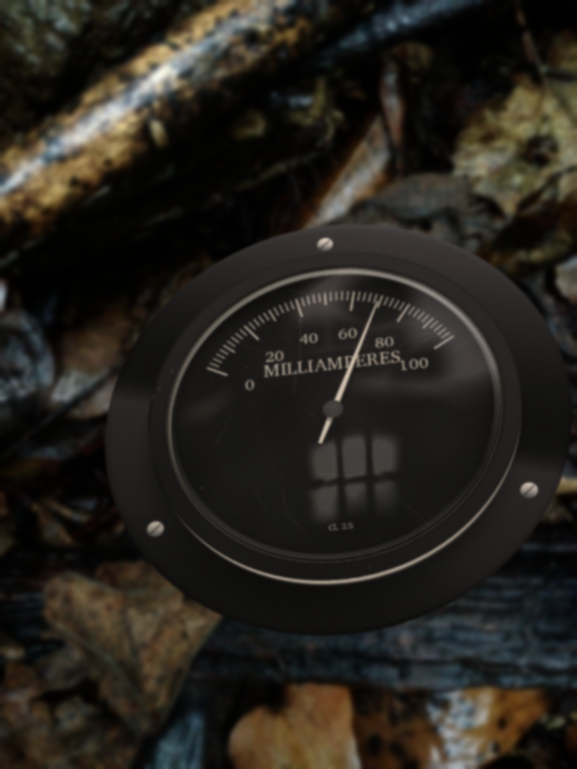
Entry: 70,mA
